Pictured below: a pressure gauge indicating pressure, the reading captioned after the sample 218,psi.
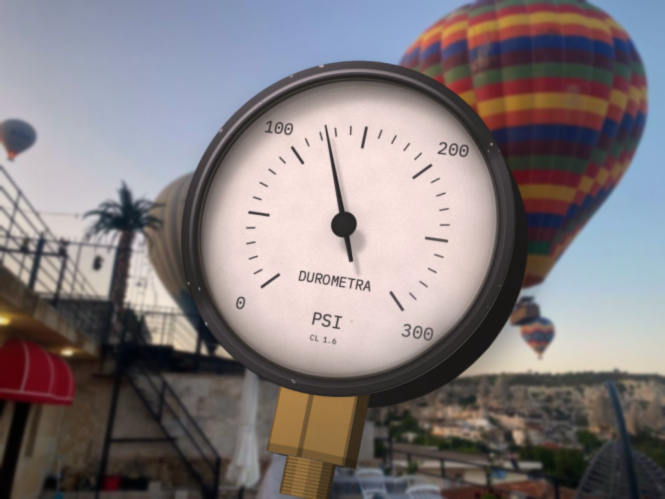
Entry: 125,psi
